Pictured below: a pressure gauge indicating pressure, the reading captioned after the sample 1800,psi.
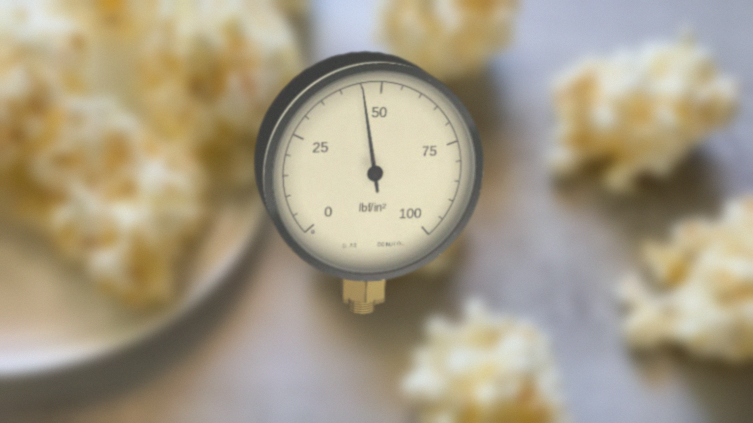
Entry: 45,psi
